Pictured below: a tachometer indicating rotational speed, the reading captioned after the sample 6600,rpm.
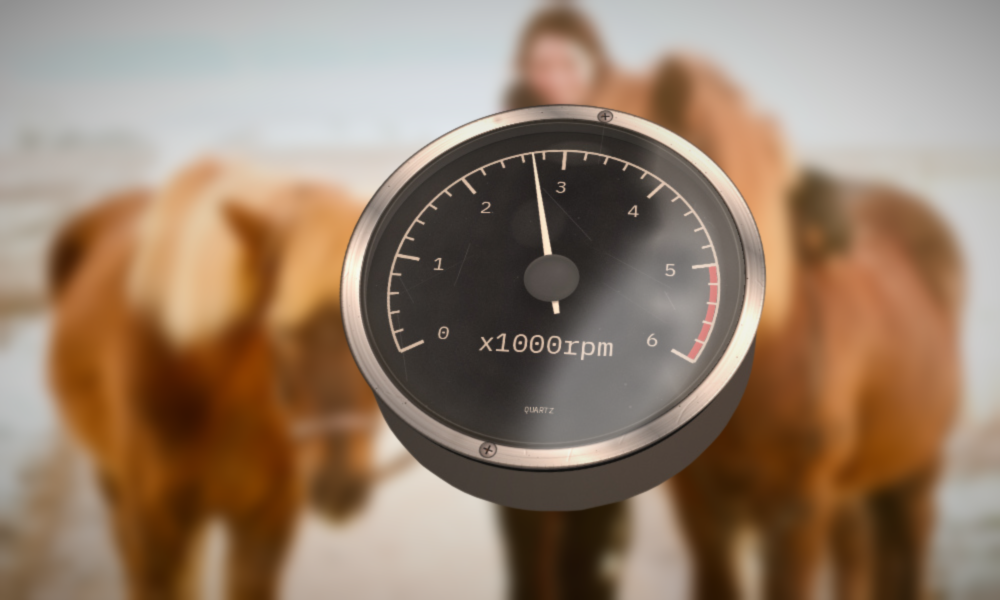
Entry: 2700,rpm
